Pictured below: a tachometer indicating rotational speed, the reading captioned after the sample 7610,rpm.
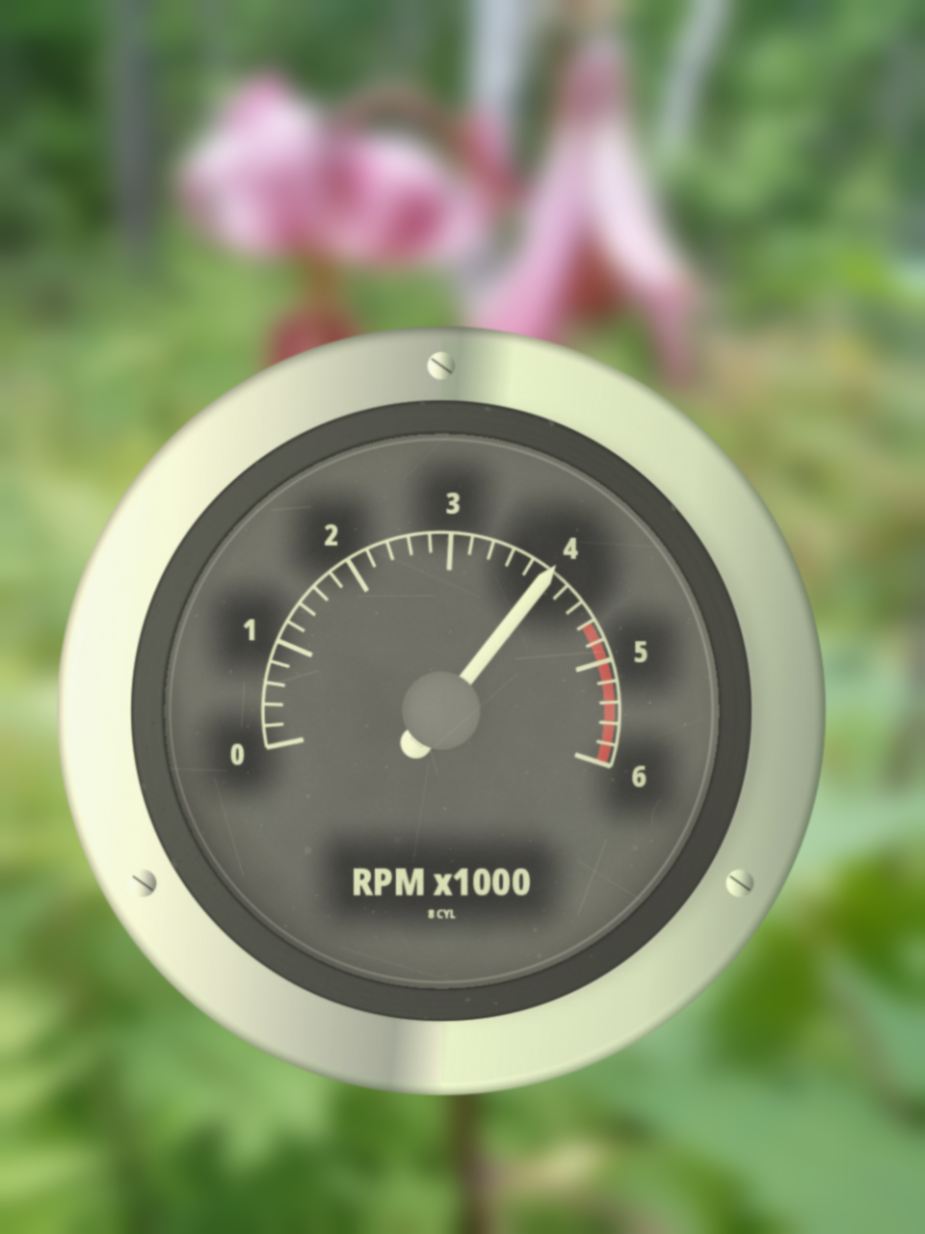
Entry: 4000,rpm
